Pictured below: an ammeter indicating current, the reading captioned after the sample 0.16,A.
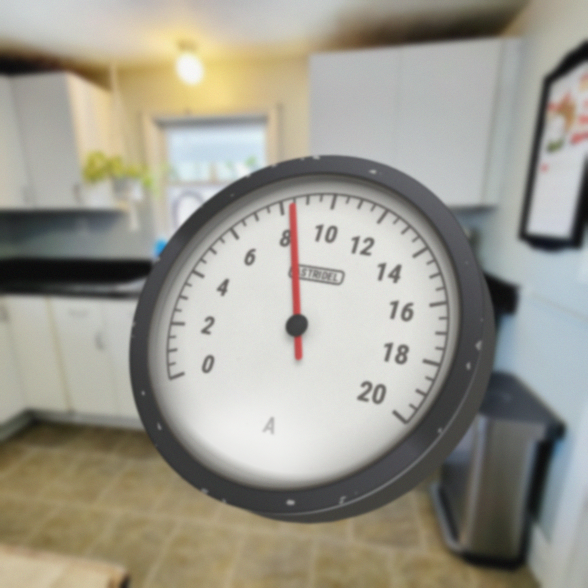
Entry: 8.5,A
